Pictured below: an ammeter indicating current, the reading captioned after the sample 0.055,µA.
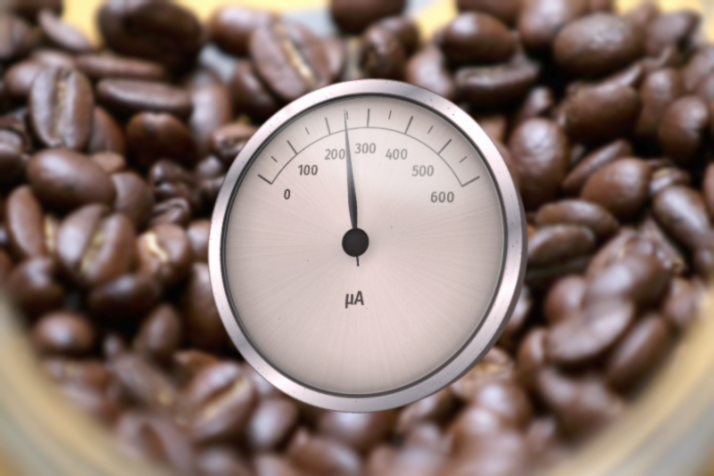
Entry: 250,µA
